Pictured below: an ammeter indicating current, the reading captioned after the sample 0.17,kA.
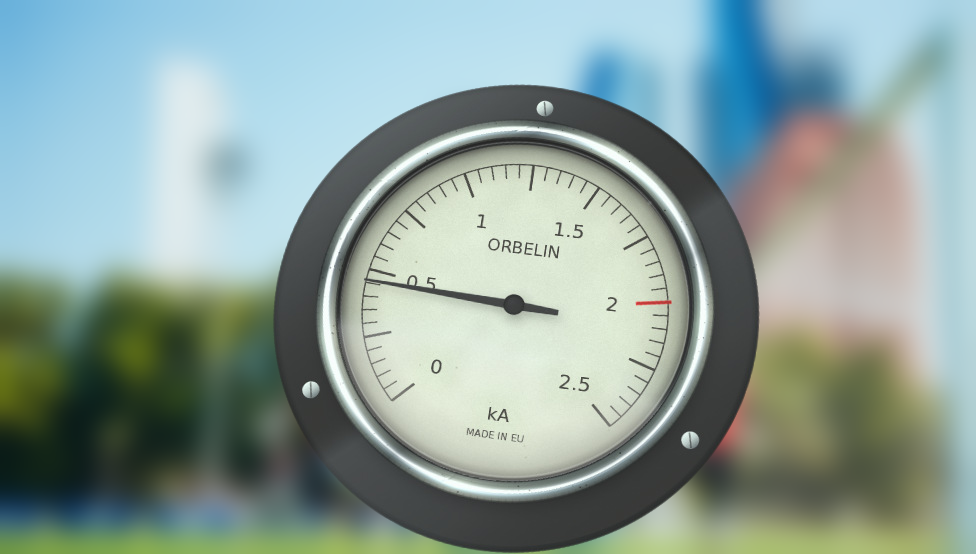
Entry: 0.45,kA
